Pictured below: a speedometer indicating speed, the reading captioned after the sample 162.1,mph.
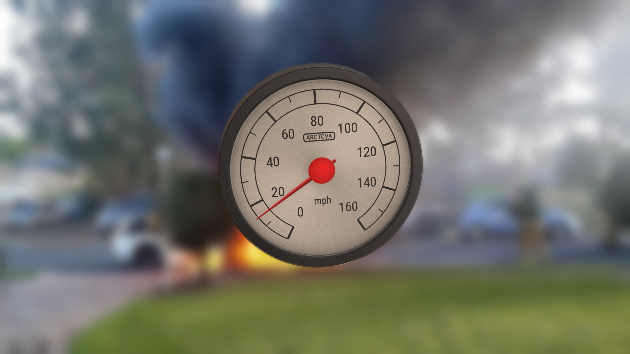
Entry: 15,mph
